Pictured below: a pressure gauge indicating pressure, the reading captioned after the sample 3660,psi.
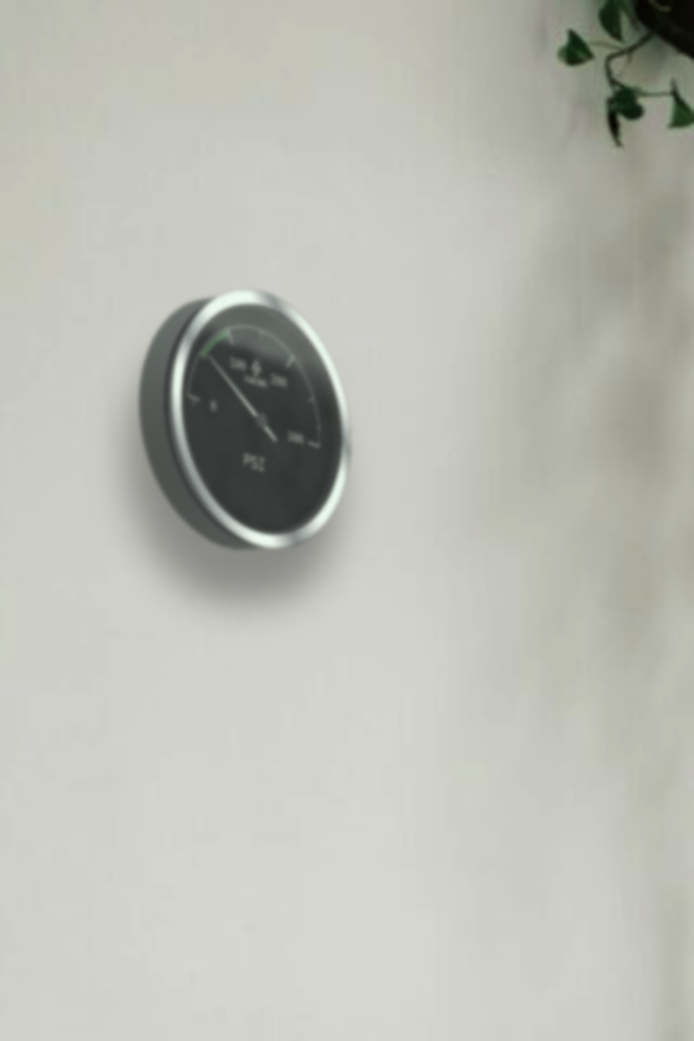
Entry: 50,psi
